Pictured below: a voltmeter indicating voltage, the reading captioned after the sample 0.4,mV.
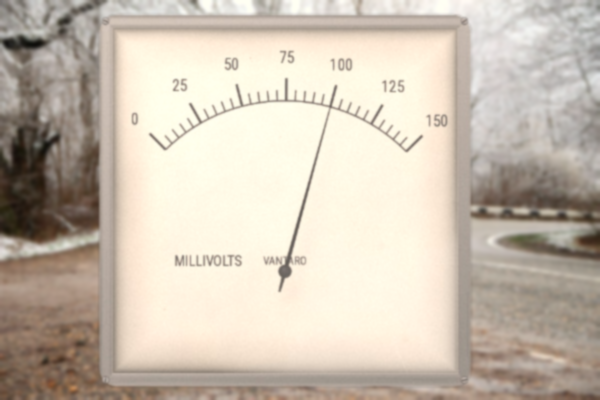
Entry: 100,mV
